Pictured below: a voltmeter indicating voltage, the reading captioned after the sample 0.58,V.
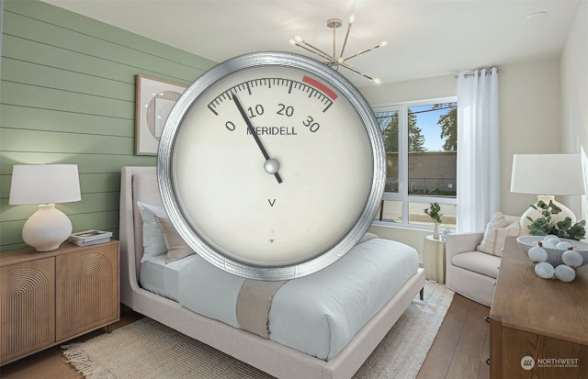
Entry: 6,V
